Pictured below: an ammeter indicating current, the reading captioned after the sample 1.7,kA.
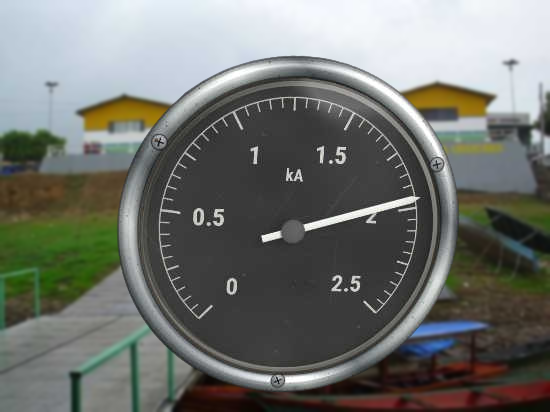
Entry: 1.95,kA
